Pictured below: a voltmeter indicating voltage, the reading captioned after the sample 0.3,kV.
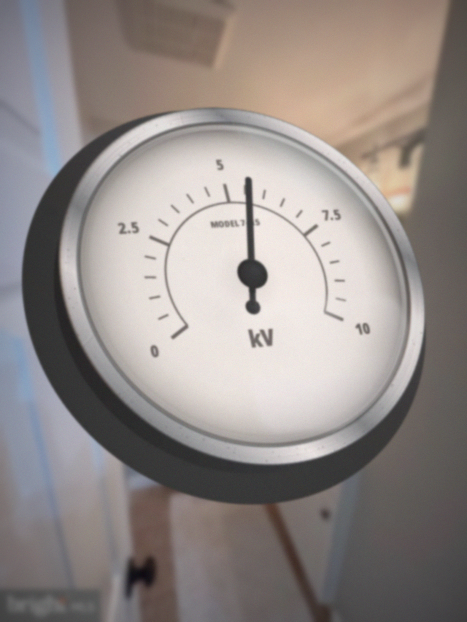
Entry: 5.5,kV
